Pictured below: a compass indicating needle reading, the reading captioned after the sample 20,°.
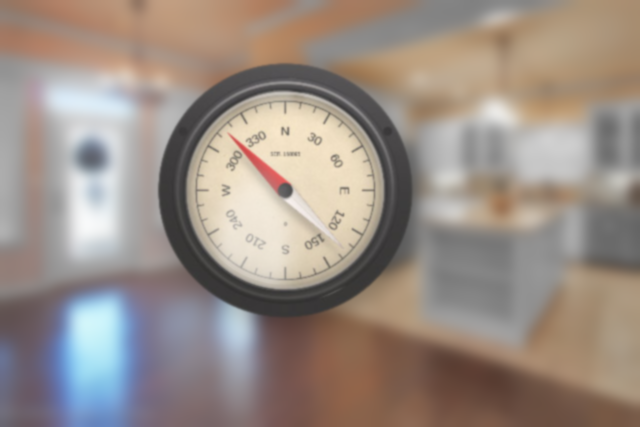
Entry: 315,°
